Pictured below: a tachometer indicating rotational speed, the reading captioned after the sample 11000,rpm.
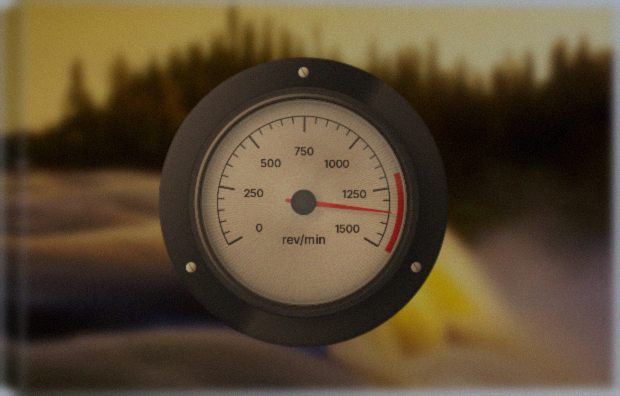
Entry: 1350,rpm
